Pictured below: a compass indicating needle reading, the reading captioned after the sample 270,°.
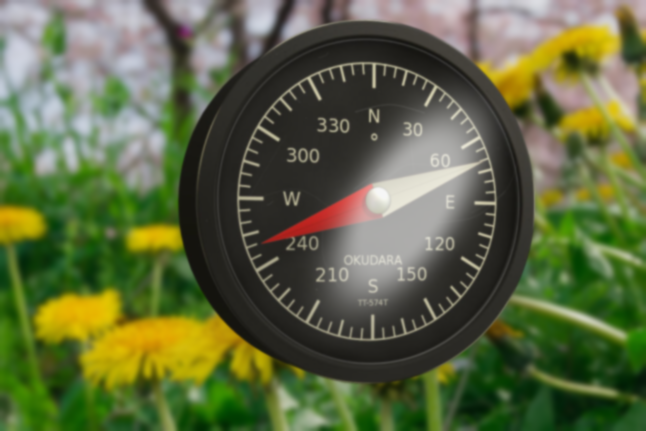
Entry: 250,°
